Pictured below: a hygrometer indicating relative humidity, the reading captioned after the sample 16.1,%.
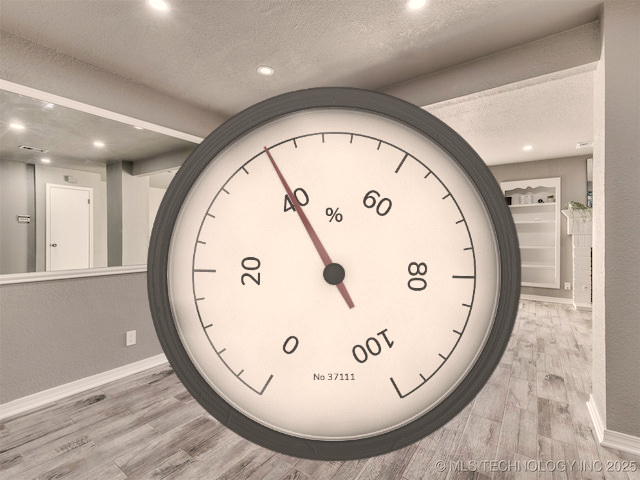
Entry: 40,%
